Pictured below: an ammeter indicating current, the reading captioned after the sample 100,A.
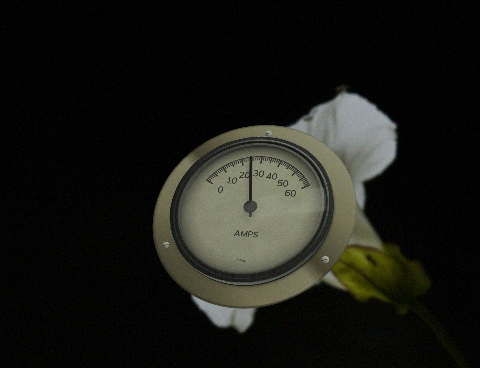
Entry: 25,A
